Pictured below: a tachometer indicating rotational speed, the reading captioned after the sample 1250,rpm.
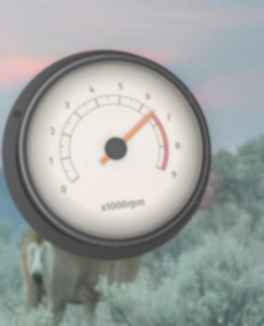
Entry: 6500,rpm
